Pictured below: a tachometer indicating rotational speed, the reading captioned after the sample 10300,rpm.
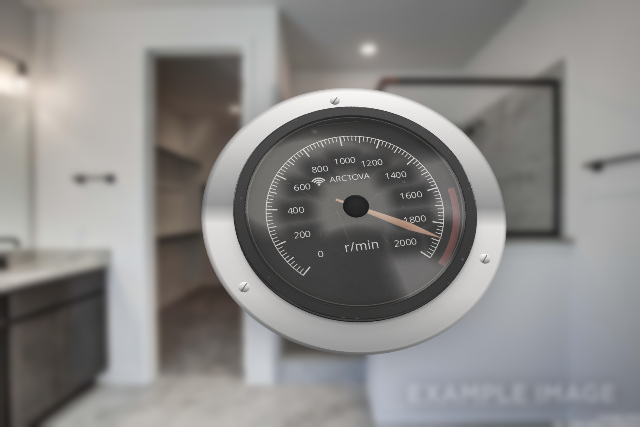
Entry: 1900,rpm
